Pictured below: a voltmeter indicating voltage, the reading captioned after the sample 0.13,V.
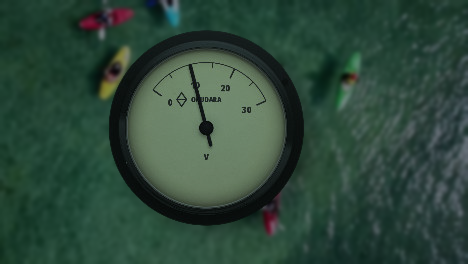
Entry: 10,V
